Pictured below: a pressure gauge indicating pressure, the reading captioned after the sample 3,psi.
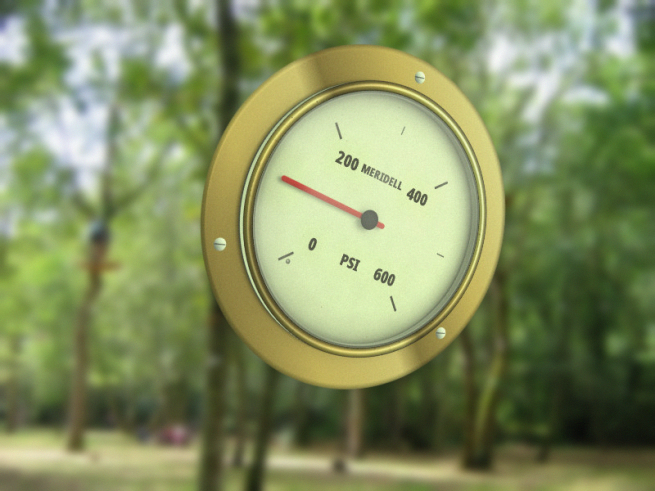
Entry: 100,psi
